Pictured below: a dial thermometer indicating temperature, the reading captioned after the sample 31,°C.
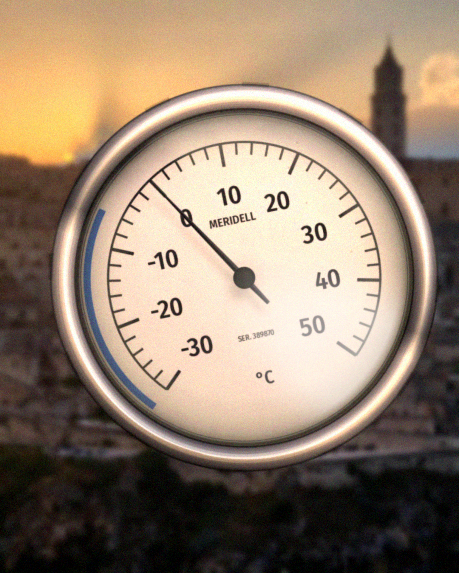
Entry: 0,°C
